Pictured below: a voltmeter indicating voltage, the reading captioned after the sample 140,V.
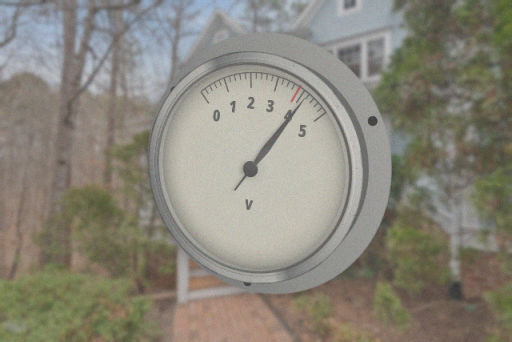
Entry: 4.2,V
